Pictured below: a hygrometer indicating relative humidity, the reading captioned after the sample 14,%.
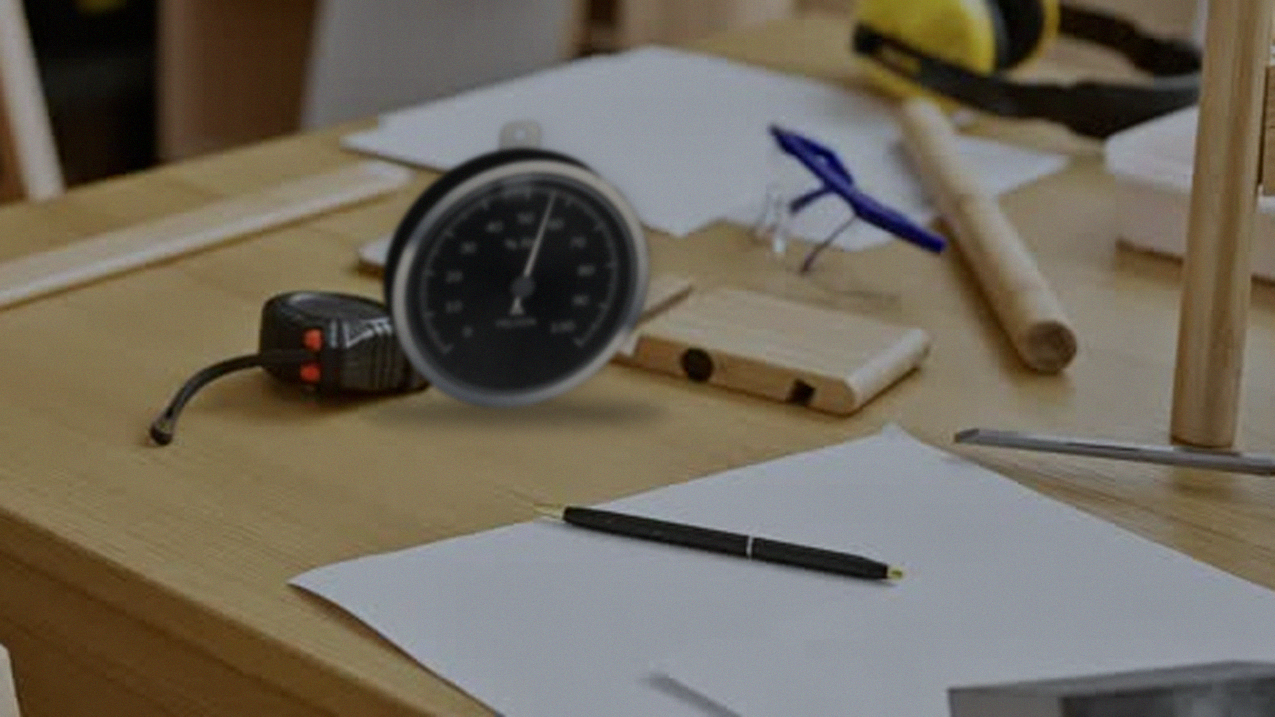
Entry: 55,%
